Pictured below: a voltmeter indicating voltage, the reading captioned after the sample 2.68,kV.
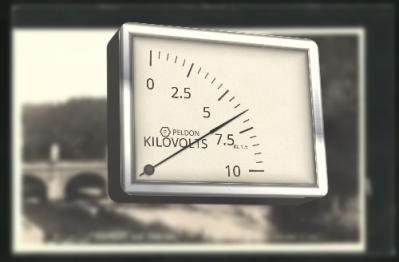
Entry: 6.5,kV
